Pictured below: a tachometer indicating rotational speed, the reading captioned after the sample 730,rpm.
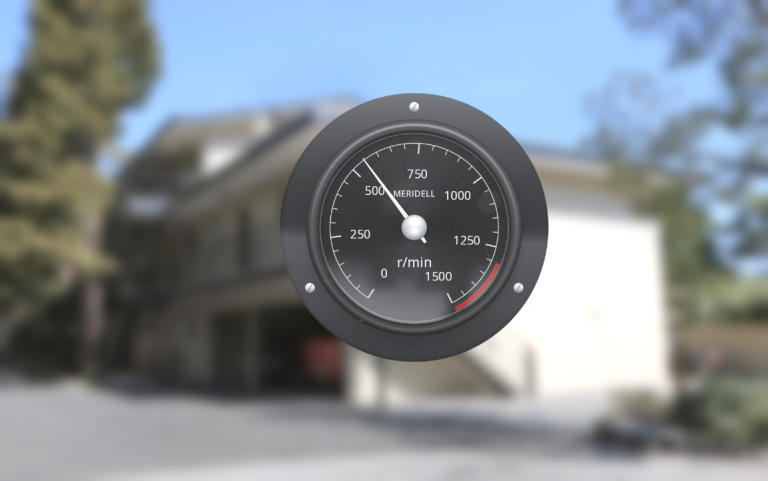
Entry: 550,rpm
